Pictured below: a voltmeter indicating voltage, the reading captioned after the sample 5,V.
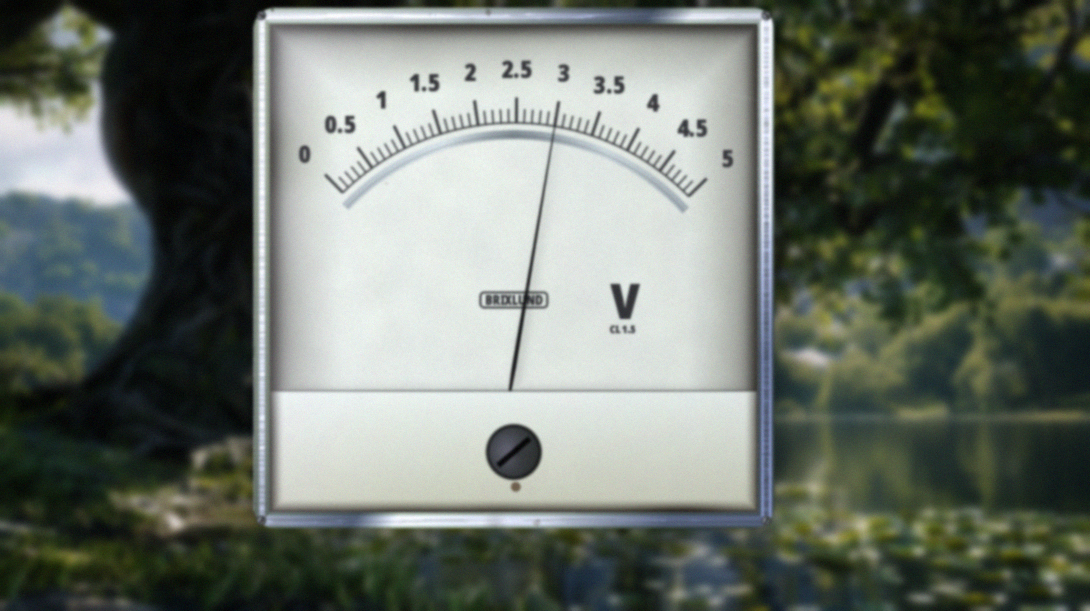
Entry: 3,V
